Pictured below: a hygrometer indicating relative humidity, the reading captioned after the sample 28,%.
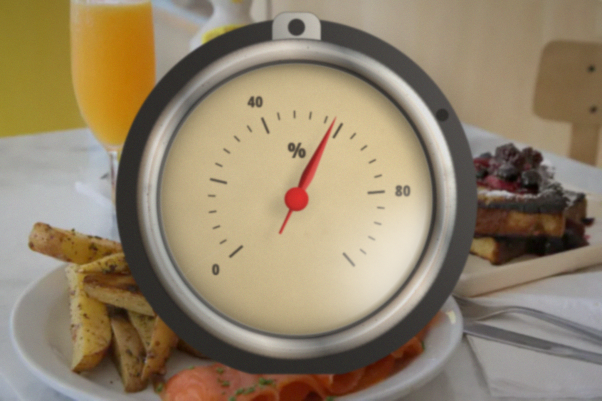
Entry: 58,%
